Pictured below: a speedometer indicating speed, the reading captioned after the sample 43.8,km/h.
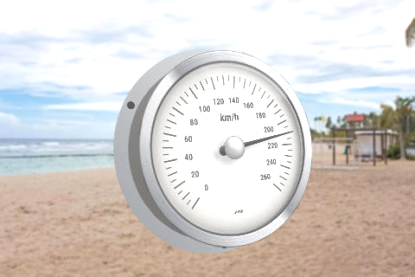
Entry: 210,km/h
